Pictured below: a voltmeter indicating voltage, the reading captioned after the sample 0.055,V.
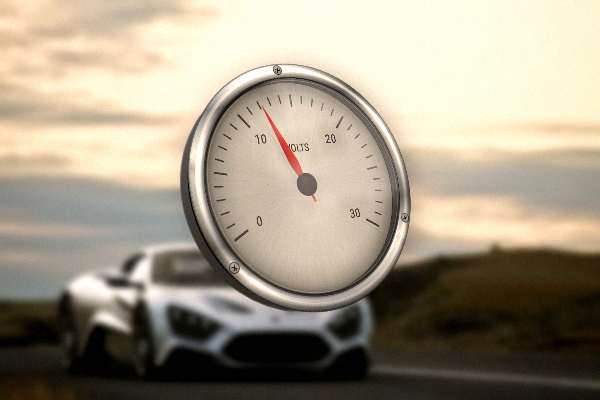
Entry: 12,V
